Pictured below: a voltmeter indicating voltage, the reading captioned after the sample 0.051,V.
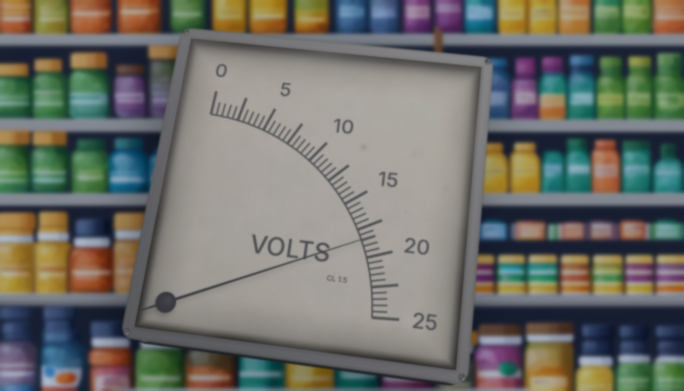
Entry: 18.5,V
